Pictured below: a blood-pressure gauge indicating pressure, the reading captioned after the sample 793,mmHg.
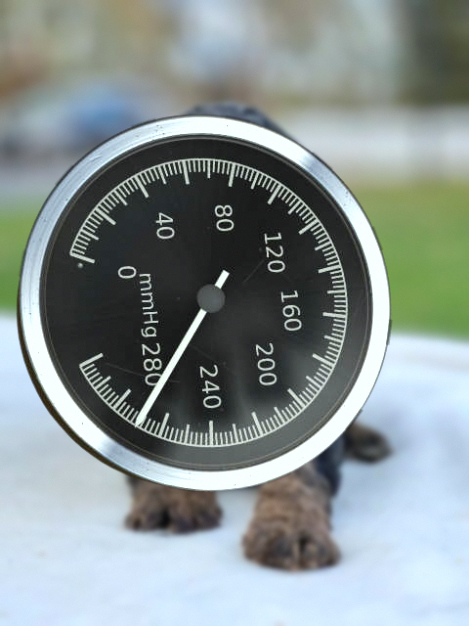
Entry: 270,mmHg
